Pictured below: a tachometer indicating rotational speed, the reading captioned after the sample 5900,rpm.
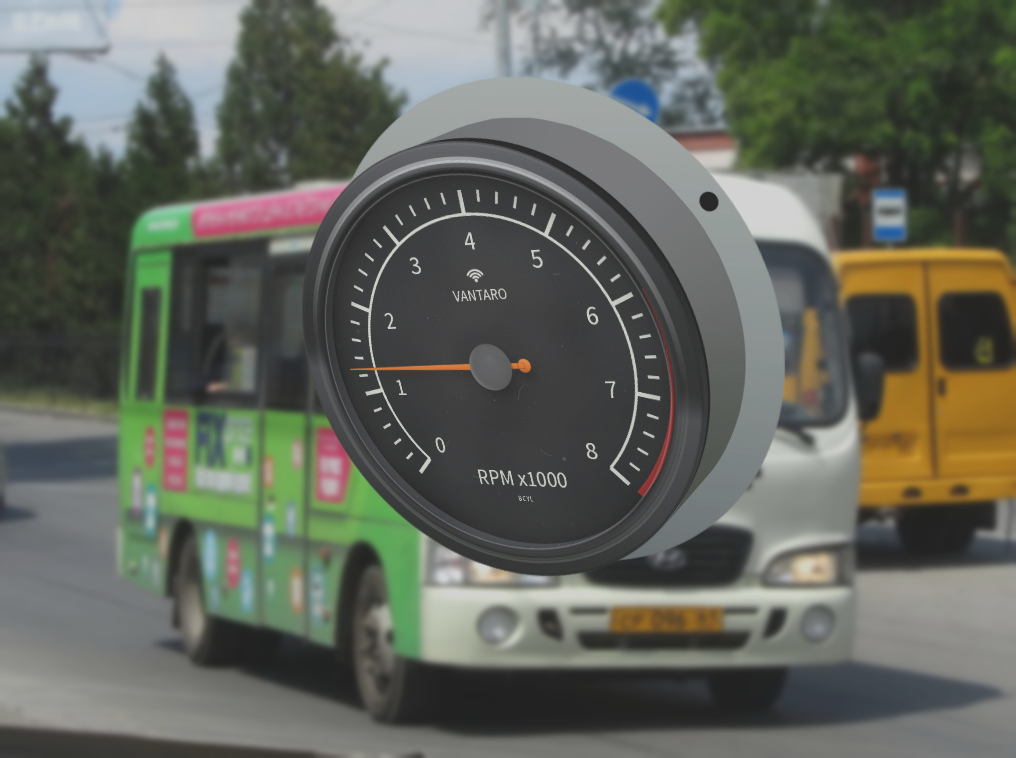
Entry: 1300,rpm
